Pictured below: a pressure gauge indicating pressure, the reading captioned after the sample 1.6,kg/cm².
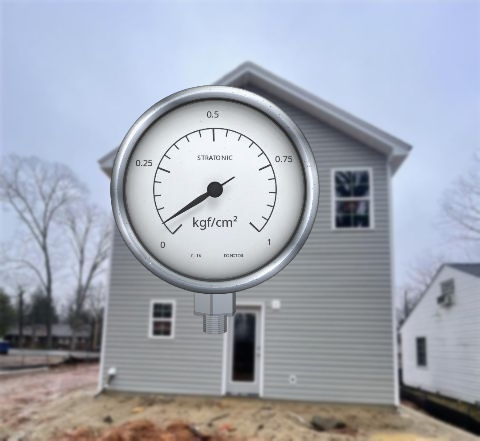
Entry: 0.05,kg/cm²
